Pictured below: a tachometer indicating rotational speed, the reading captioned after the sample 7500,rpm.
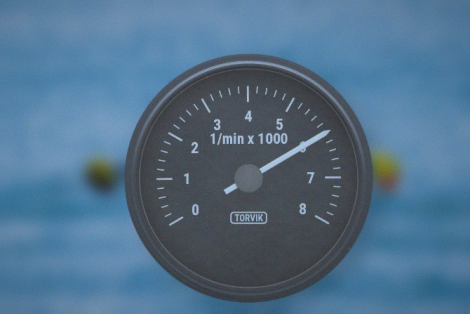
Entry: 6000,rpm
